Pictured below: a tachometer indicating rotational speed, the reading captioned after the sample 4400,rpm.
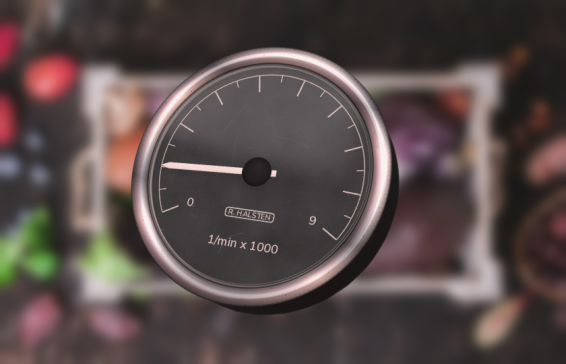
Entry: 1000,rpm
